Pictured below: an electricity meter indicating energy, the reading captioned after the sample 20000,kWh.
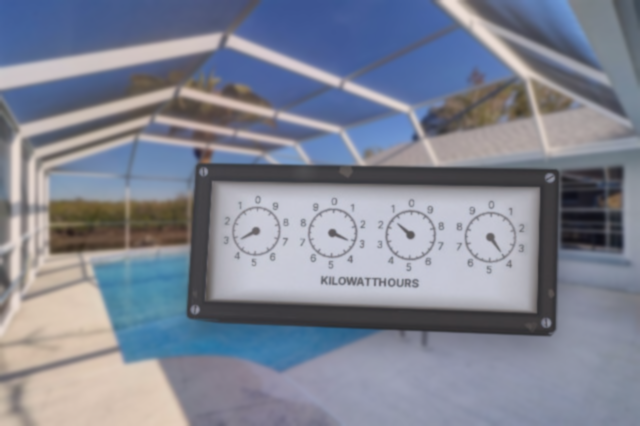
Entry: 3314,kWh
